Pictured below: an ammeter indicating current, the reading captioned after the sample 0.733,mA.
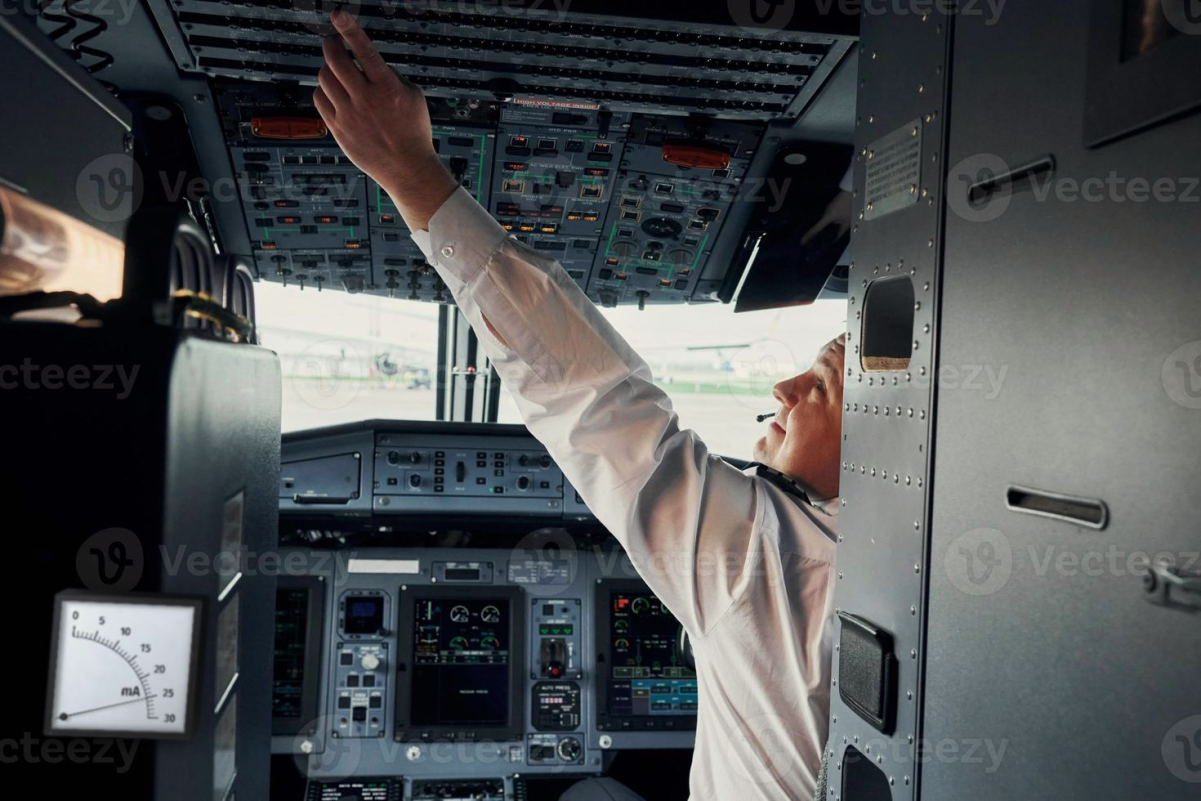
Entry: 25,mA
